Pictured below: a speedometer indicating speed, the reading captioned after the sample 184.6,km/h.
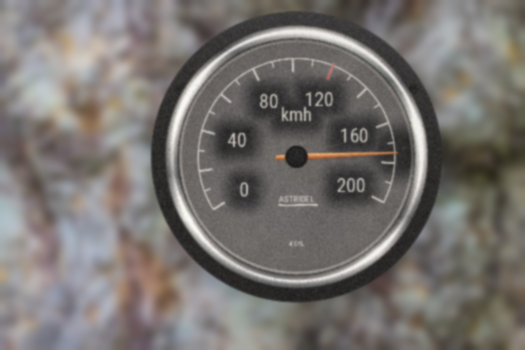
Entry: 175,km/h
